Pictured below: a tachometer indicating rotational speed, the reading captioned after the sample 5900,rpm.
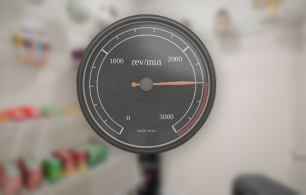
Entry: 2400,rpm
